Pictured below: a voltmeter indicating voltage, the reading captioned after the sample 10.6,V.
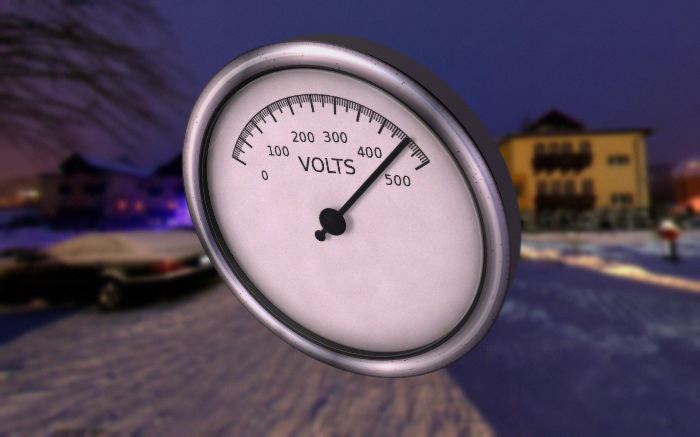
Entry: 450,V
